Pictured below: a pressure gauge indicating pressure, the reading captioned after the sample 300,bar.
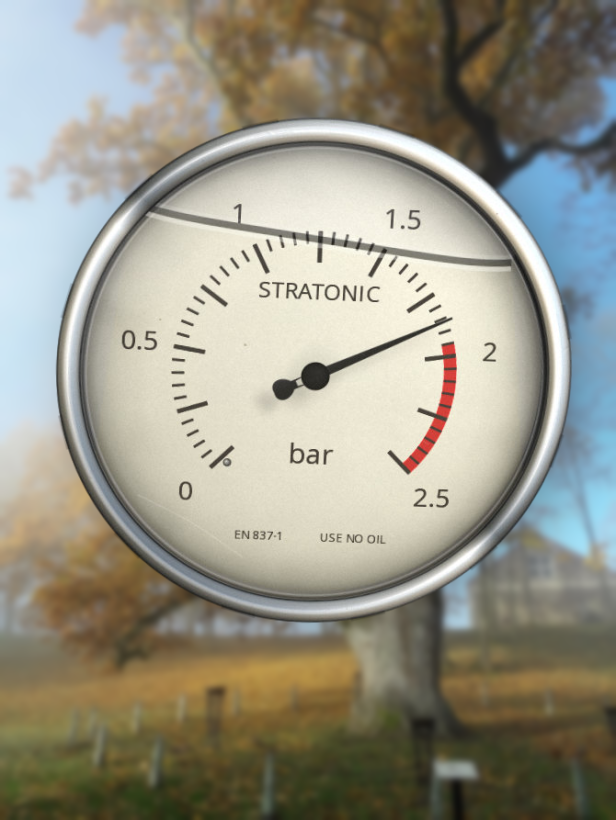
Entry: 1.85,bar
